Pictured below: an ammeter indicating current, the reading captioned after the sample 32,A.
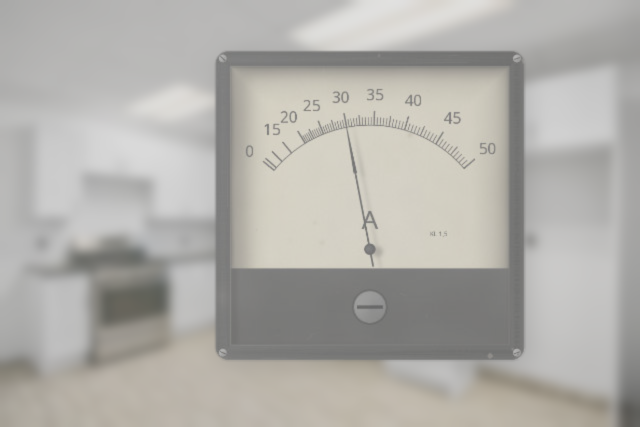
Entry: 30,A
